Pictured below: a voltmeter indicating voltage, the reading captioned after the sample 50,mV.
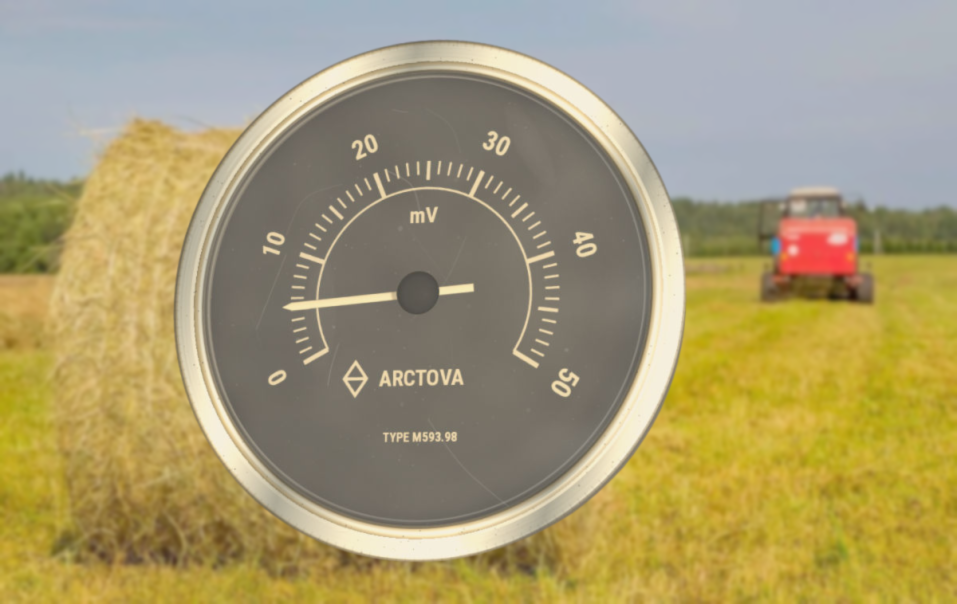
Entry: 5,mV
